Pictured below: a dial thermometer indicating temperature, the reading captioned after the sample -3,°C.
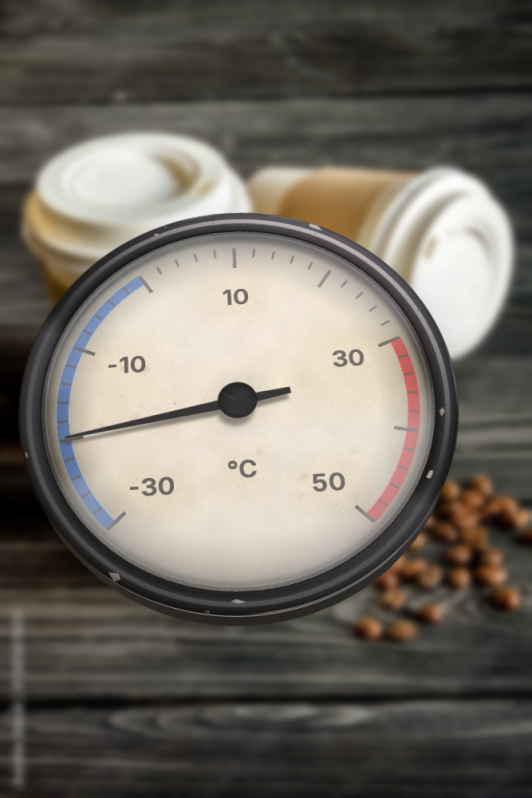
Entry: -20,°C
